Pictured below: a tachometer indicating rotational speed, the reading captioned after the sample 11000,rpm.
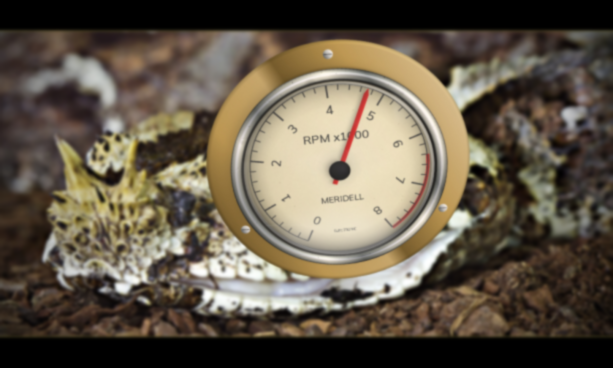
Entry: 4700,rpm
